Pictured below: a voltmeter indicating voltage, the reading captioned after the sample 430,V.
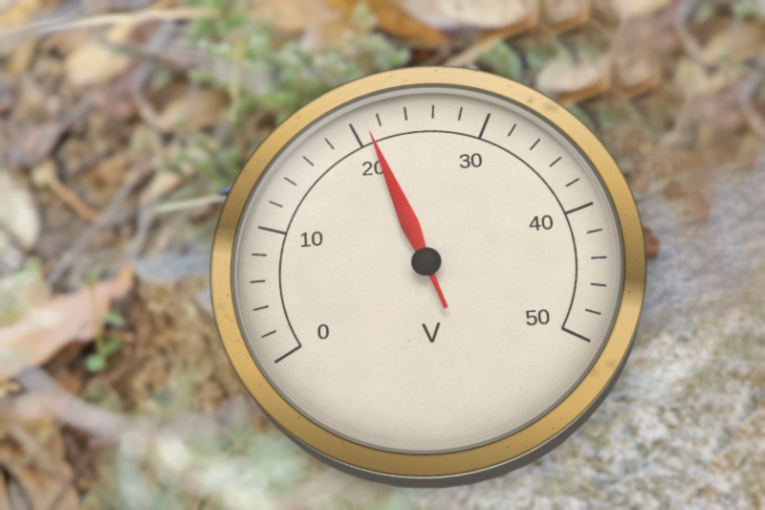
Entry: 21,V
